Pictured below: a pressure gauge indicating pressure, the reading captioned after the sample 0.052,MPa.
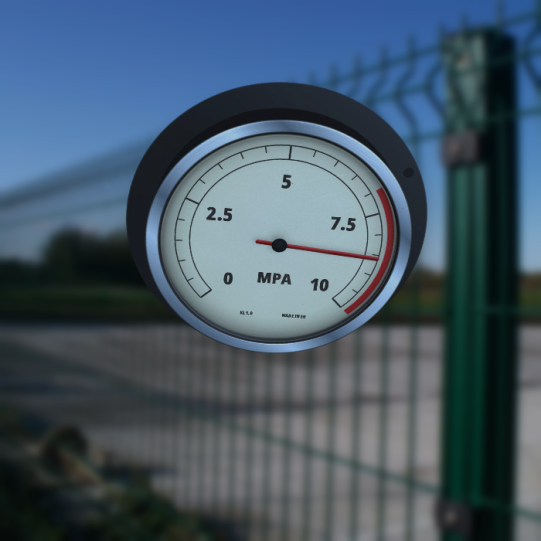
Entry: 8.5,MPa
